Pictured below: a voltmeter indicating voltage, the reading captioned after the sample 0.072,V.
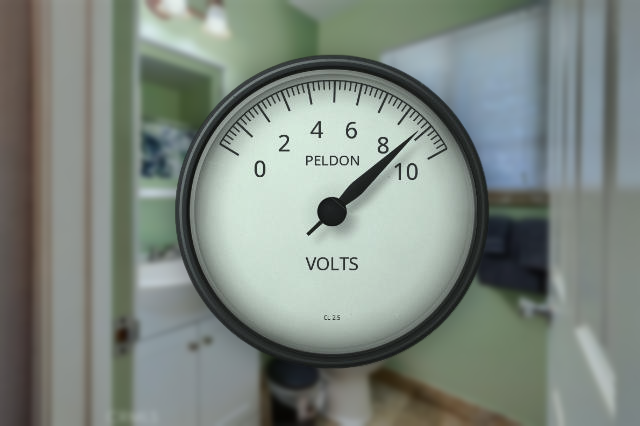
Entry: 8.8,V
